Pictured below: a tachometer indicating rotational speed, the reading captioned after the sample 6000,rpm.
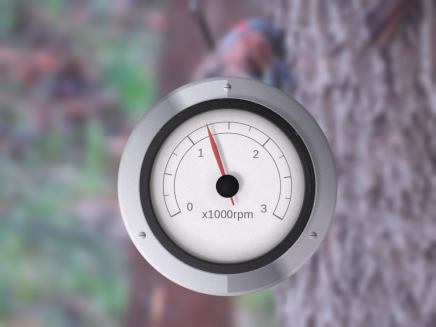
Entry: 1250,rpm
